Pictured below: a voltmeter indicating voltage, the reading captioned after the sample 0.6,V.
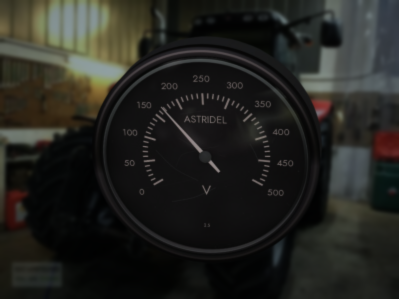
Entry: 170,V
